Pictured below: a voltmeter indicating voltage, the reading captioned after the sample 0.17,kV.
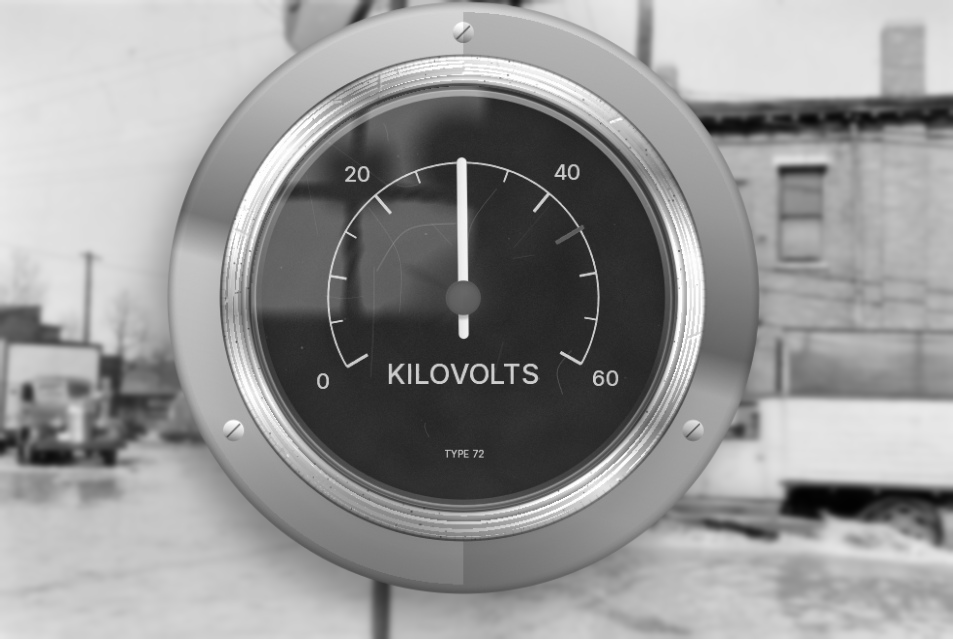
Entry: 30,kV
